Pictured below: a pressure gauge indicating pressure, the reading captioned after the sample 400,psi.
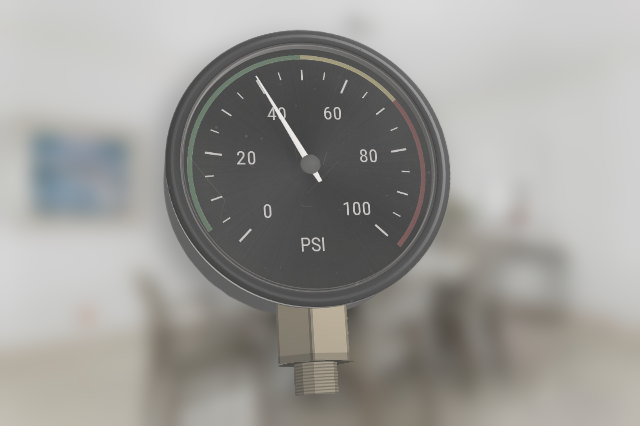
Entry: 40,psi
